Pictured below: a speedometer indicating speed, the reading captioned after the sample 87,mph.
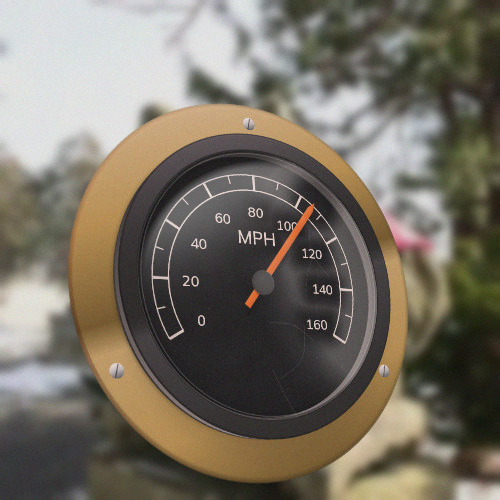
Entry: 105,mph
